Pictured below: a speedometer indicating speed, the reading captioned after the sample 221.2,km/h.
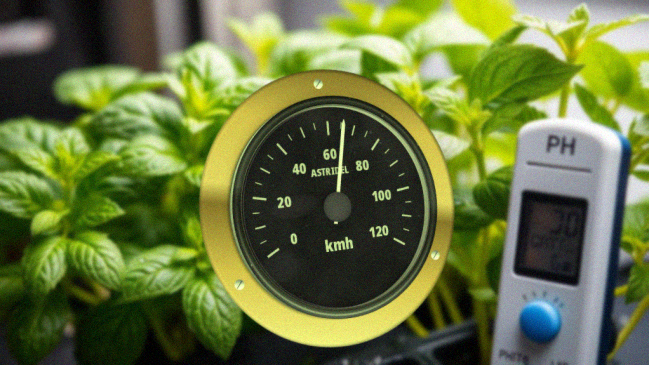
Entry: 65,km/h
